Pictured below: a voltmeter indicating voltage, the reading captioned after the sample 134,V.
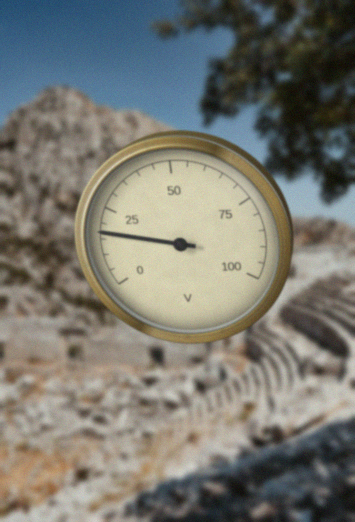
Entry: 17.5,V
